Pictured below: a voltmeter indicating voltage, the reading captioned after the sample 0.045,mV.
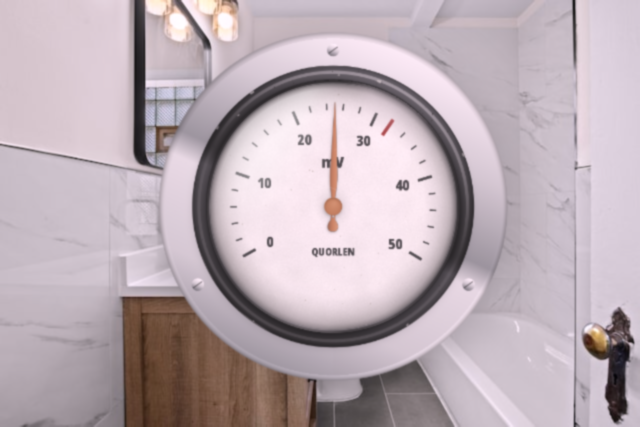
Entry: 25,mV
